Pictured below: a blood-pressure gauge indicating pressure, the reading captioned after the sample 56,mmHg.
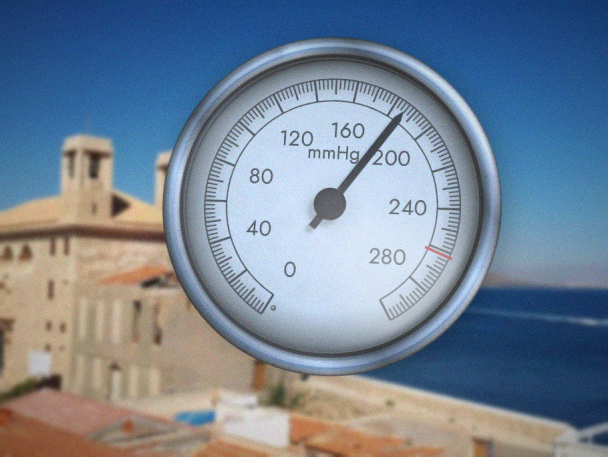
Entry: 186,mmHg
